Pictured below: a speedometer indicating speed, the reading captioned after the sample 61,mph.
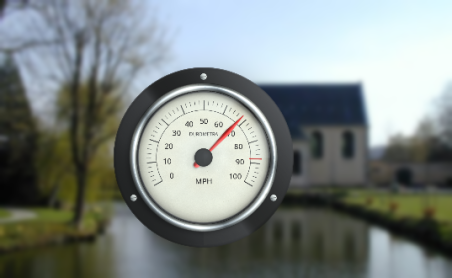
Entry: 68,mph
